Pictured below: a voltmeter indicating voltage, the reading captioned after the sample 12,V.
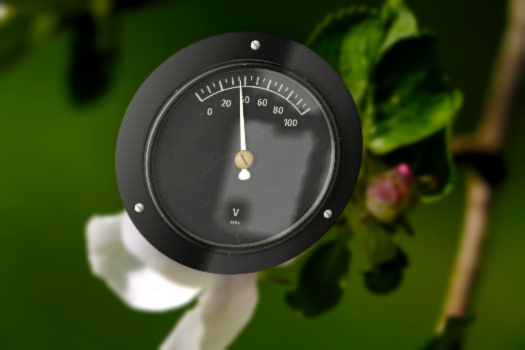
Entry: 35,V
